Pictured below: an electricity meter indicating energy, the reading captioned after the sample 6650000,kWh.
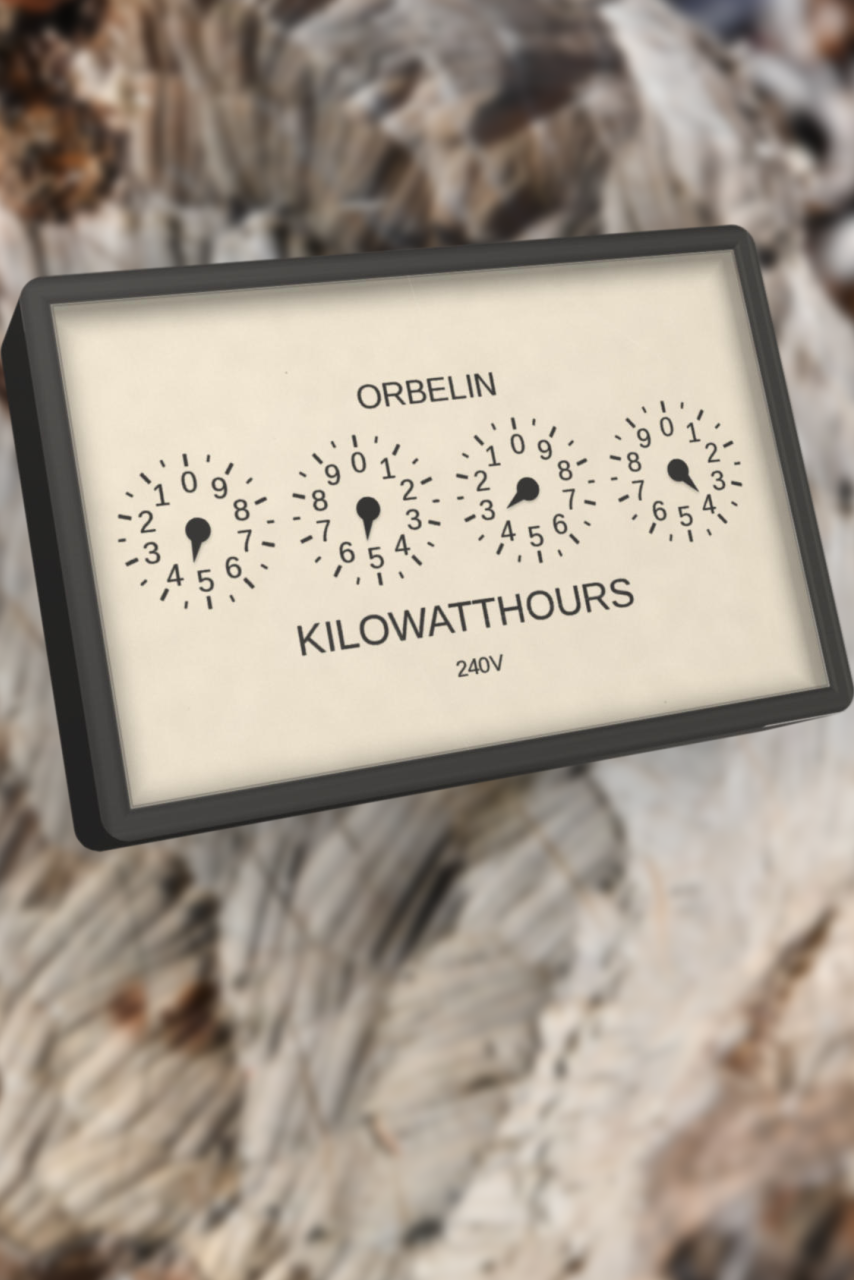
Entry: 4534,kWh
